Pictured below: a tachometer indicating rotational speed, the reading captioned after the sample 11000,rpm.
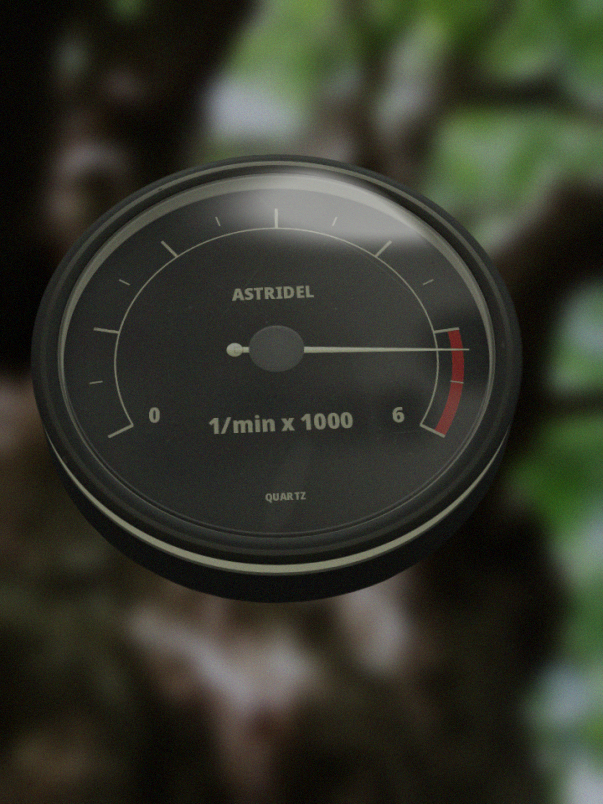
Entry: 5250,rpm
